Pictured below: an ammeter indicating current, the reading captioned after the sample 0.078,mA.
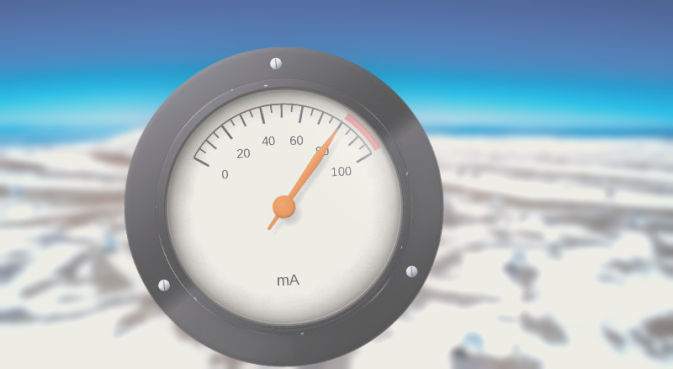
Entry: 80,mA
